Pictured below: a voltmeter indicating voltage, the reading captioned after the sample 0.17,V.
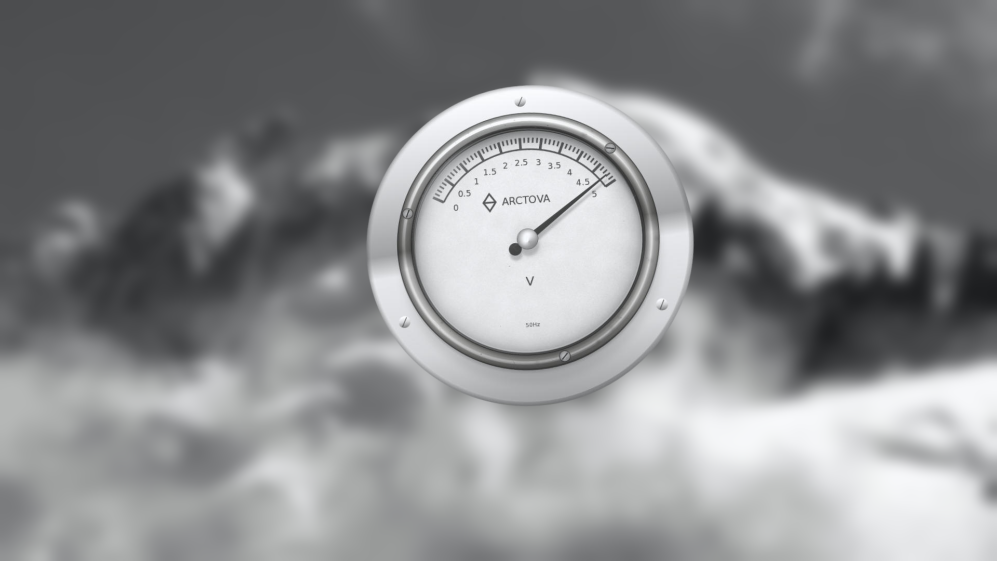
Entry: 4.8,V
